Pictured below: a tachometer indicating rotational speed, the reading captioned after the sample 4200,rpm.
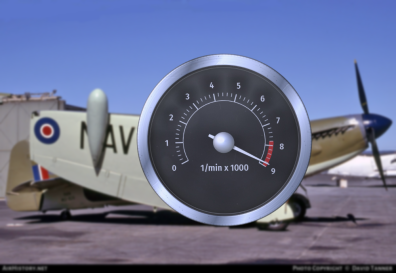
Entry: 8800,rpm
